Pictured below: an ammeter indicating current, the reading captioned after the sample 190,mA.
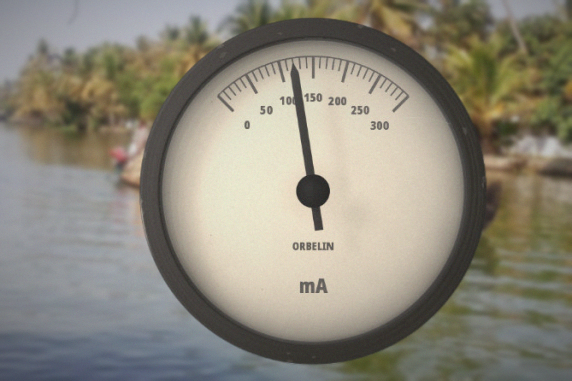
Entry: 120,mA
